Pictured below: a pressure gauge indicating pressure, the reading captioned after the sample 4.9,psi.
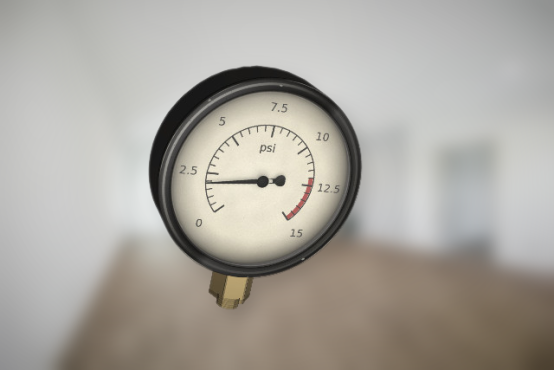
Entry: 2,psi
